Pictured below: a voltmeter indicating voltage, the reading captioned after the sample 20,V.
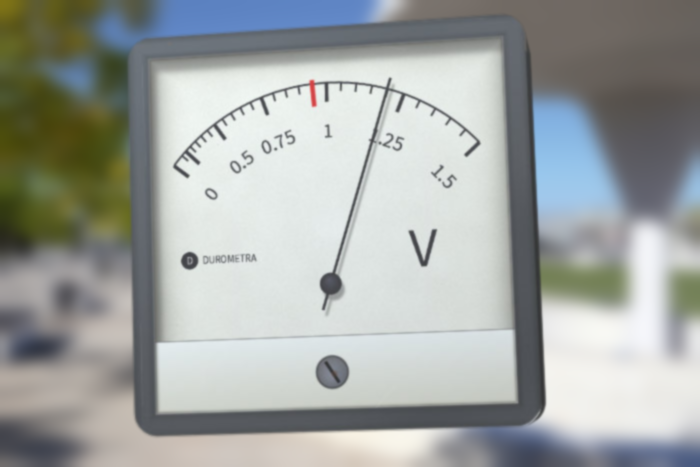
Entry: 1.2,V
